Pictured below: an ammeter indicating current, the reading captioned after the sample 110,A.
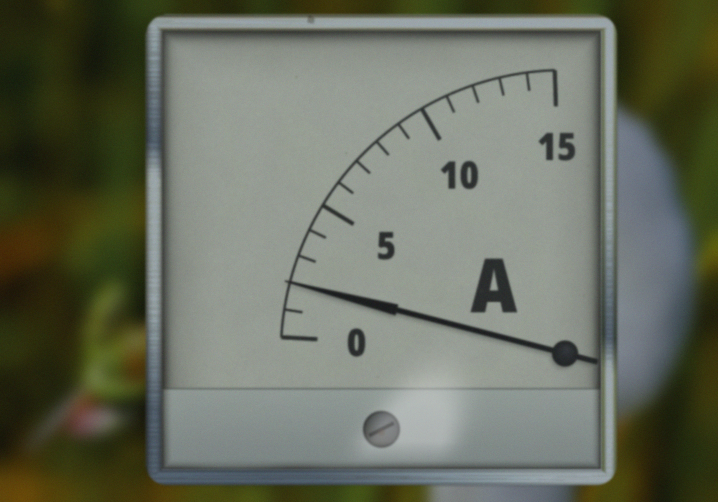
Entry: 2,A
